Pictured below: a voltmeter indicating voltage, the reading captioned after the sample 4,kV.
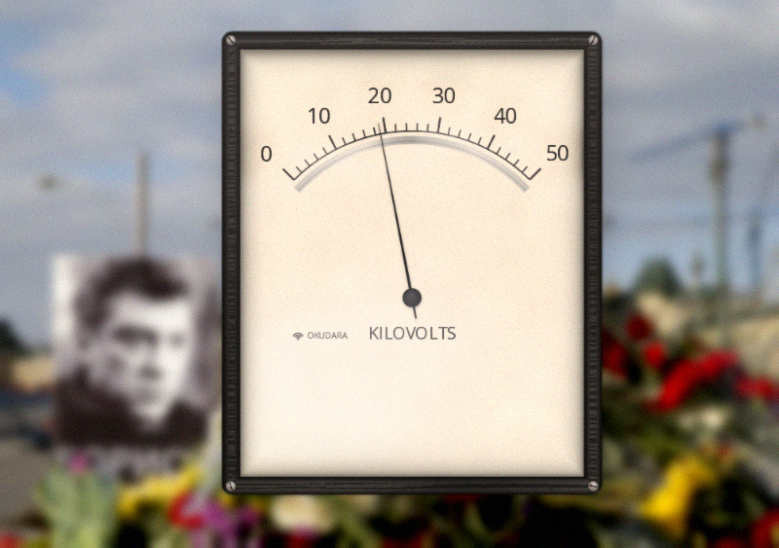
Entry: 19,kV
